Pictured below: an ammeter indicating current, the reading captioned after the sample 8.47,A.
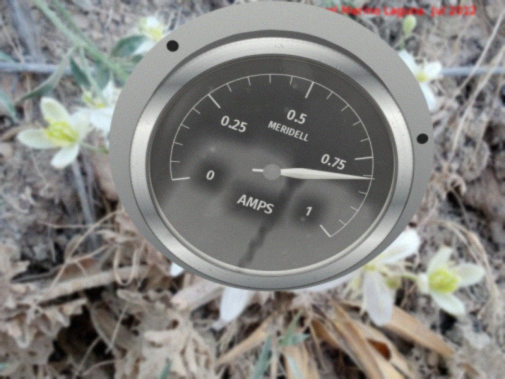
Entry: 0.8,A
